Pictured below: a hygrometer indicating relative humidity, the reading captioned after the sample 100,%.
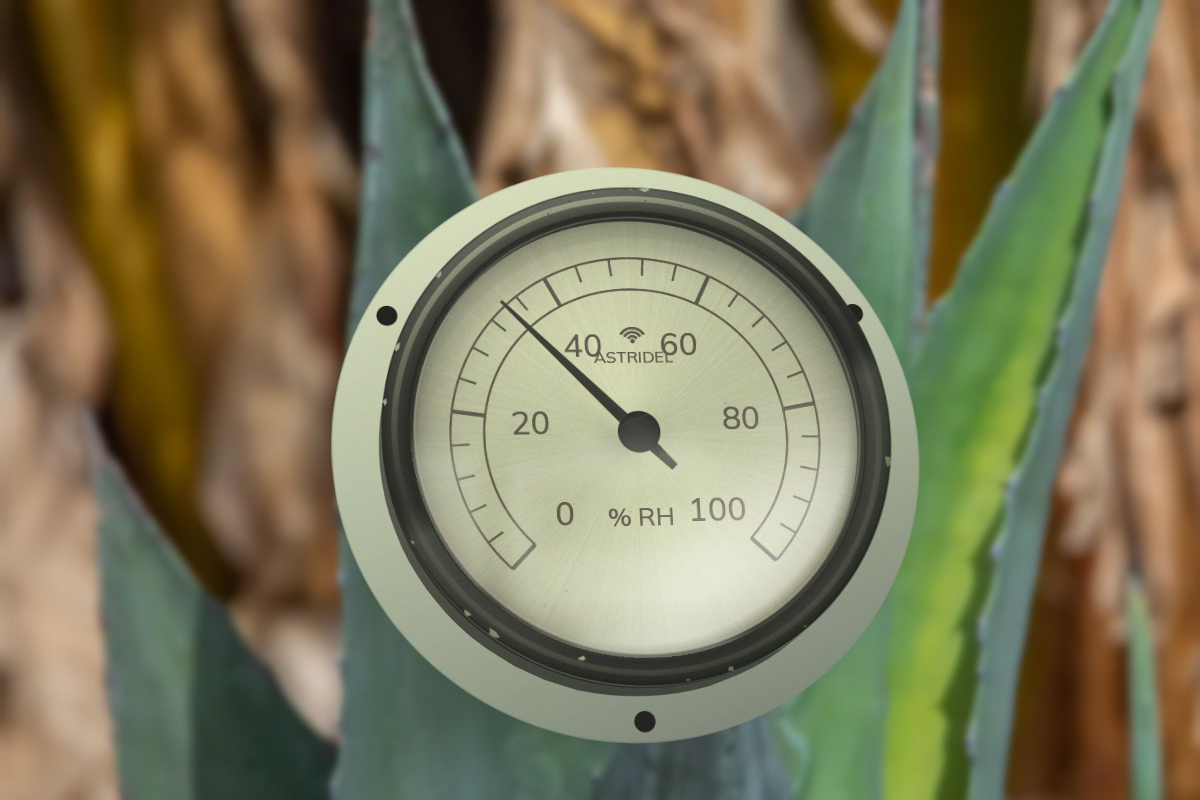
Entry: 34,%
